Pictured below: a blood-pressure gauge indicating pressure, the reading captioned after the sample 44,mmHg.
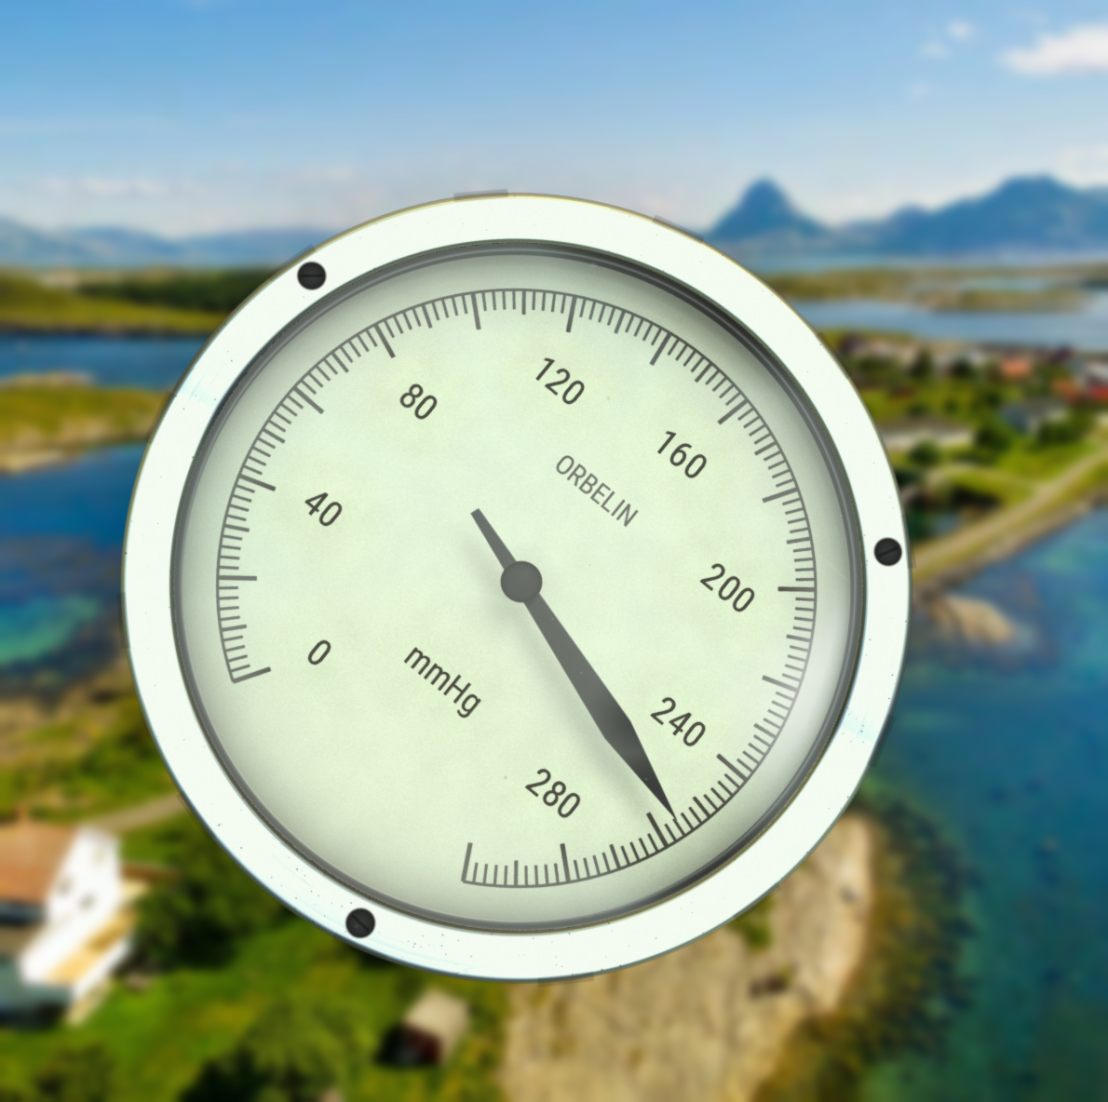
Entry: 256,mmHg
